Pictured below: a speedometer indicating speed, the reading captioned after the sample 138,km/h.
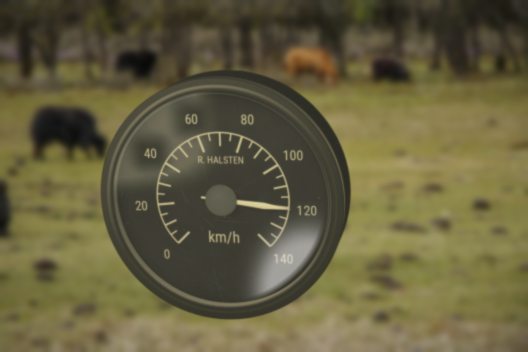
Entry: 120,km/h
